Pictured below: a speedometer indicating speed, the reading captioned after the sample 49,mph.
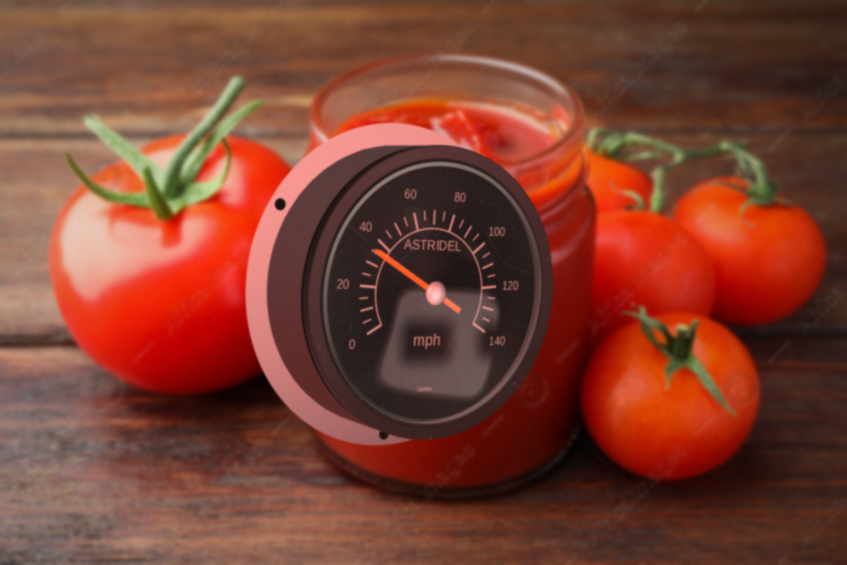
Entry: 35,mph
